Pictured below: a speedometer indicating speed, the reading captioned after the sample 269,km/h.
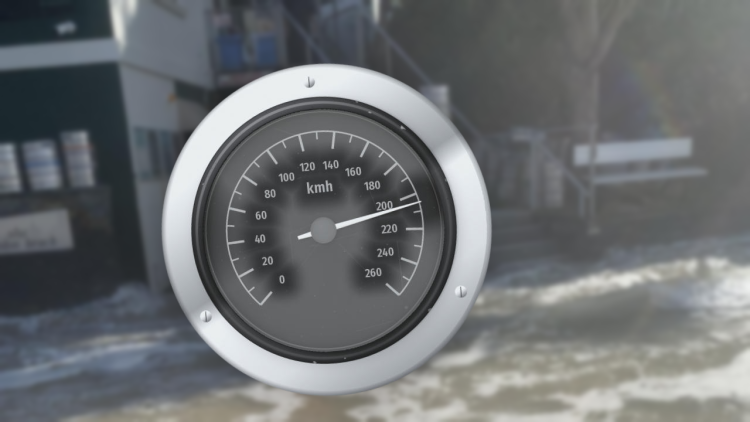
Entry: 205,km/h
